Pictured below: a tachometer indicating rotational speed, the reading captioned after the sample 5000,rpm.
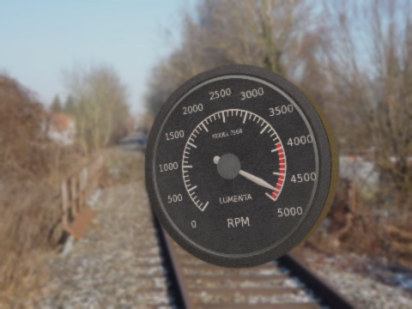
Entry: 4800,rpm
